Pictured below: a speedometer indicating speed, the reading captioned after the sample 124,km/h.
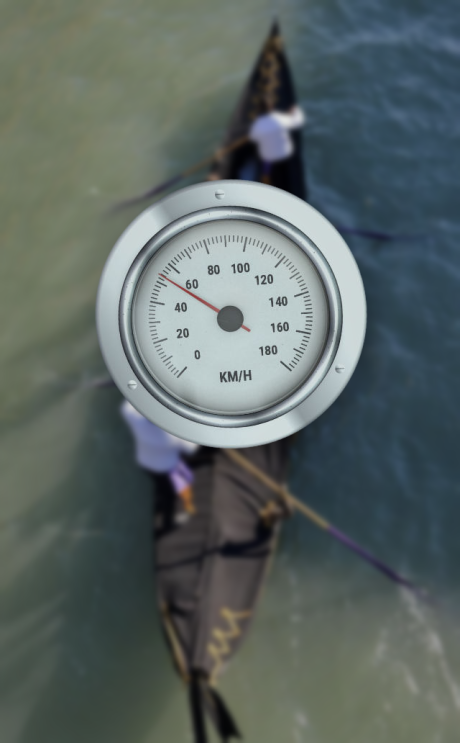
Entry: 54,km/h
